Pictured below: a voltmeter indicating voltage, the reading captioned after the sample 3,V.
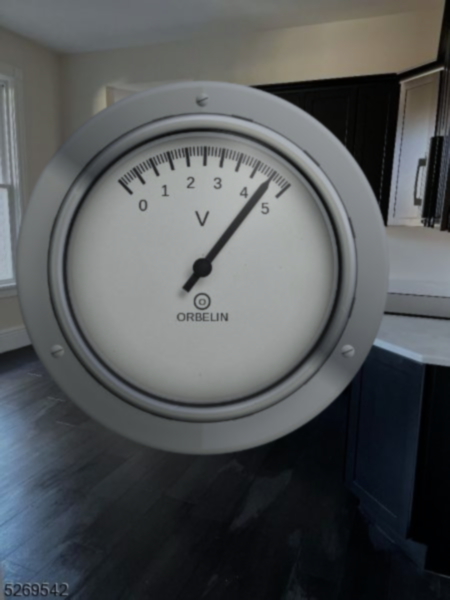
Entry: 4.5,V
